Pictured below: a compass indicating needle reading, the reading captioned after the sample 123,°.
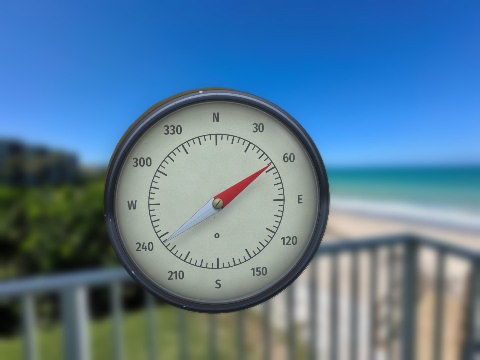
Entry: 55,°
